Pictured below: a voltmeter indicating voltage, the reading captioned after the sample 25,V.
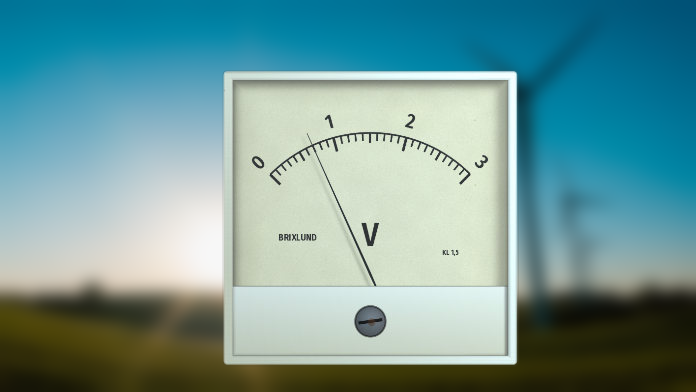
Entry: 0.7,V
